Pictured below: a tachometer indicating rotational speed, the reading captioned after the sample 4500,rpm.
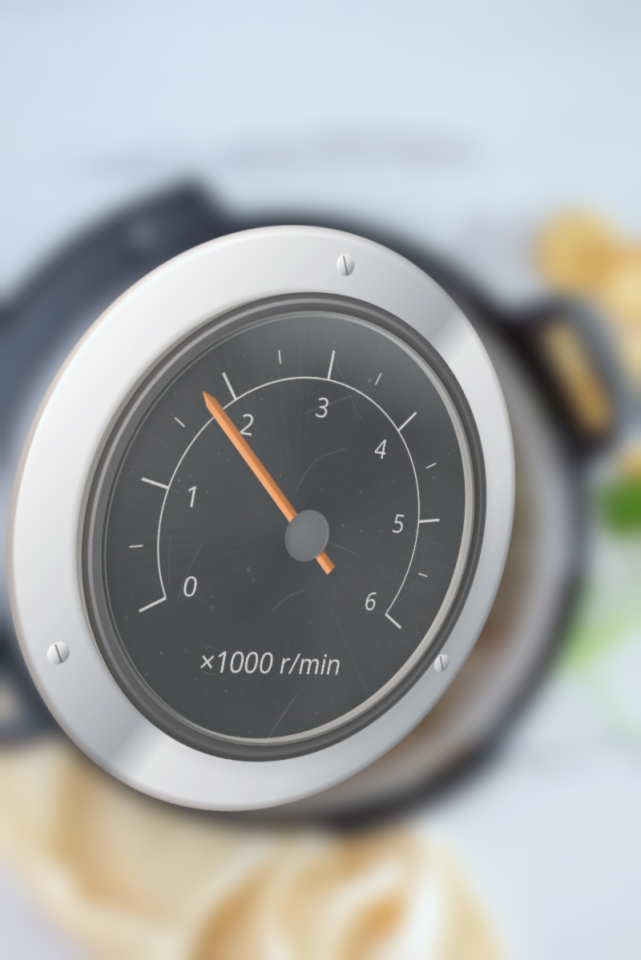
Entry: 1750,rpm
